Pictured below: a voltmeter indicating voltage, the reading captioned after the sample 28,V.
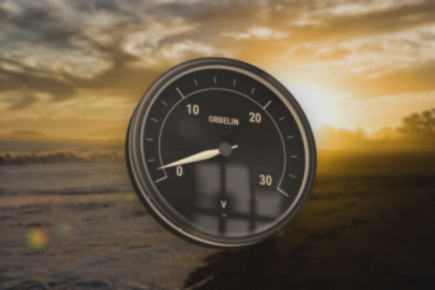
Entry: 1,V
